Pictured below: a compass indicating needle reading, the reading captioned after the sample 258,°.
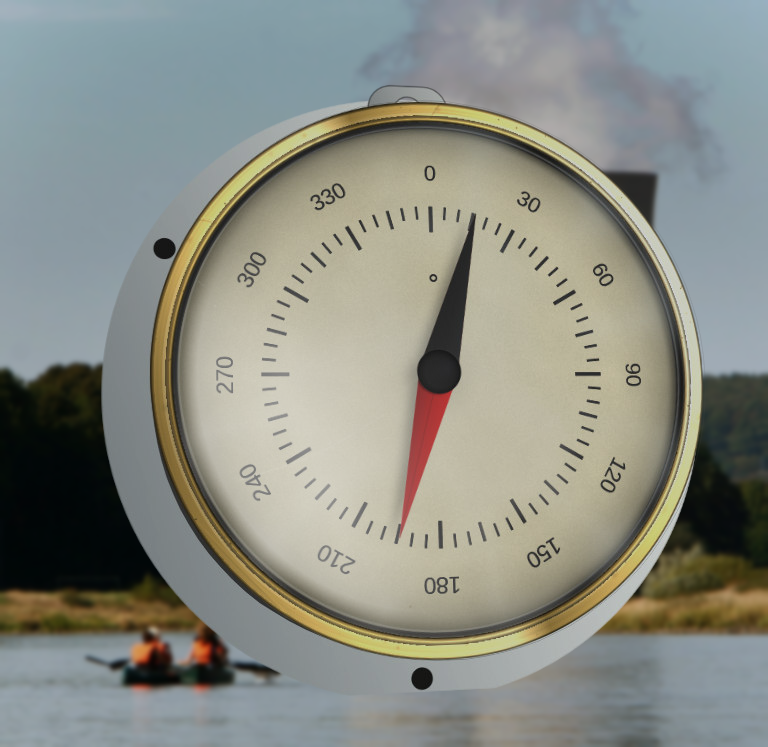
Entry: 195,°
